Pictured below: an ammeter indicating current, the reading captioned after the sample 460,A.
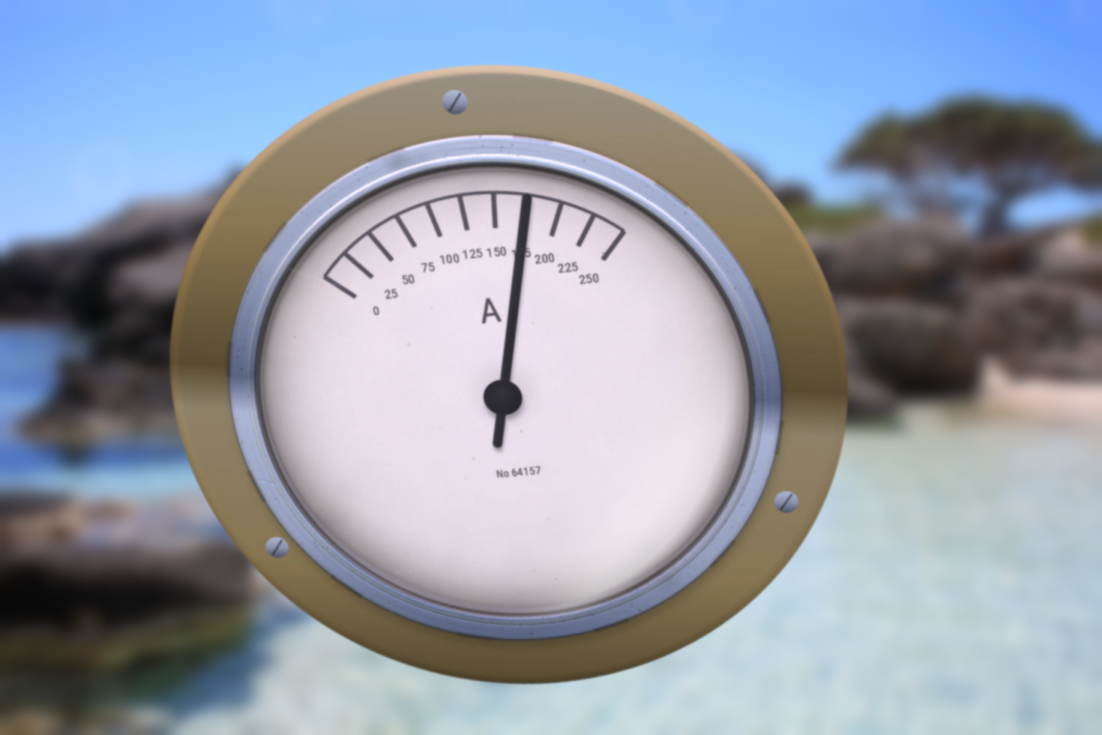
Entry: 175,A
